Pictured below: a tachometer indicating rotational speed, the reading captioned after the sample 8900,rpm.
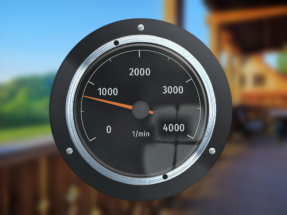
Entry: 750,rpm
